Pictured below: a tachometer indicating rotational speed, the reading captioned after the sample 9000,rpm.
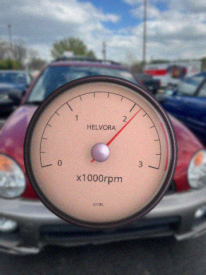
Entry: 2100,rpm
